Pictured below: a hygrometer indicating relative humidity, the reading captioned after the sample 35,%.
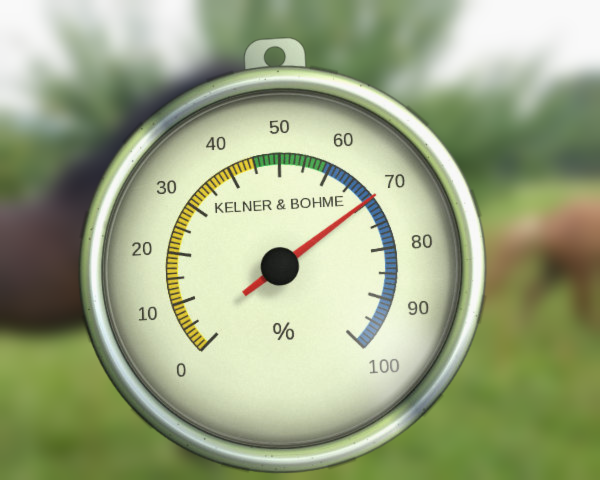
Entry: 70,%
